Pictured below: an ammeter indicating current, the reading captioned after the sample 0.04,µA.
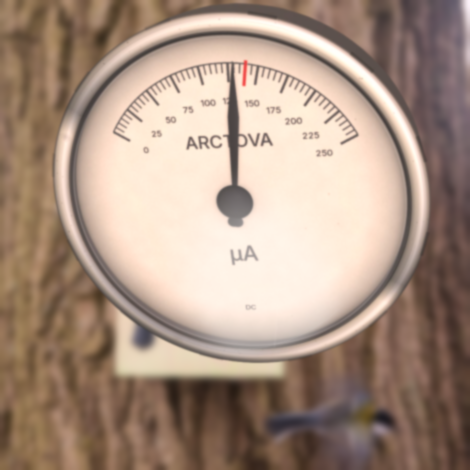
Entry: 130,µA
